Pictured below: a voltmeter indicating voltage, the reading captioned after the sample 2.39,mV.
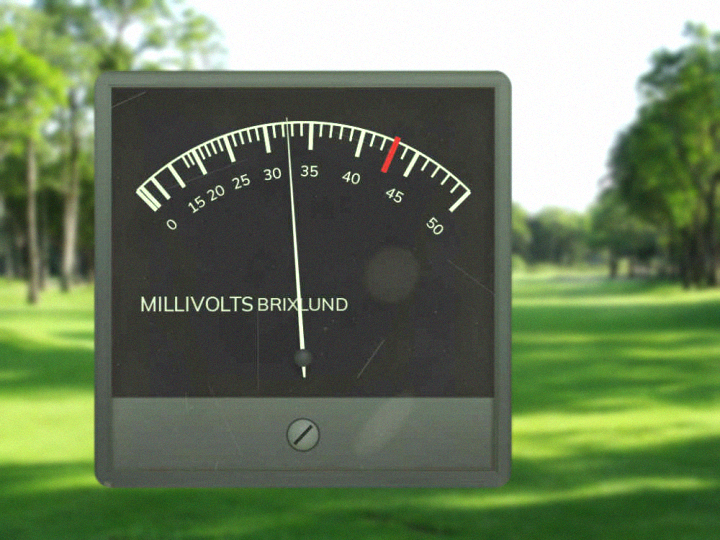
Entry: 32.5,mV
